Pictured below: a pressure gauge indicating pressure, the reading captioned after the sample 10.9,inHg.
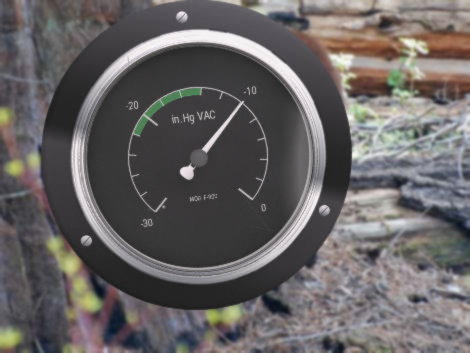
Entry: -10,inHg
